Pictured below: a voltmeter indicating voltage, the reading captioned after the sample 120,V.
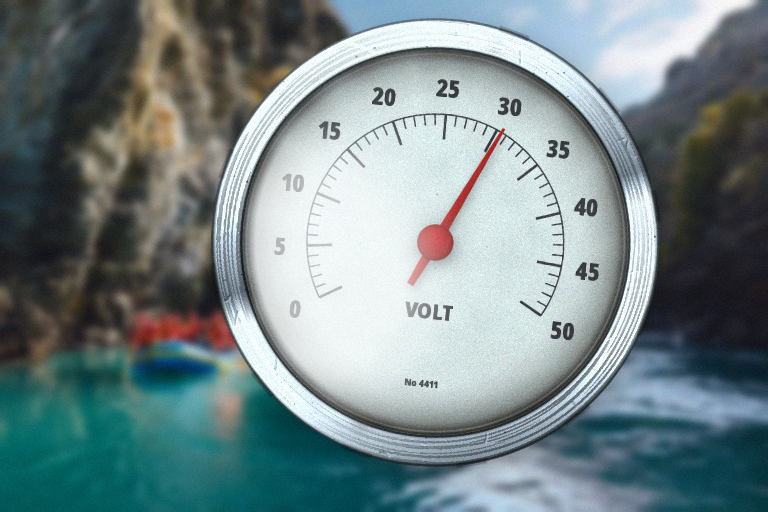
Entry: 30.5,V
